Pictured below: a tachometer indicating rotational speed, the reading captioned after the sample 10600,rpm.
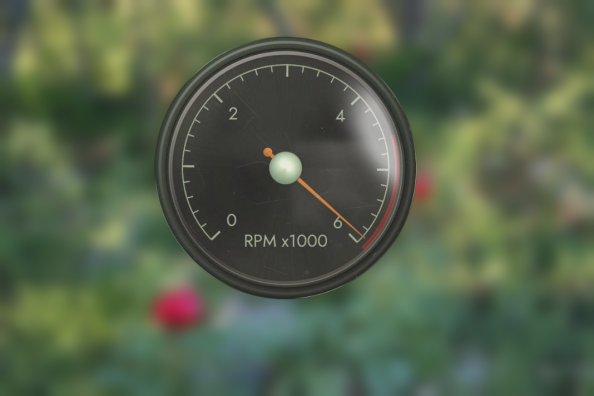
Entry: 5900,rpm
